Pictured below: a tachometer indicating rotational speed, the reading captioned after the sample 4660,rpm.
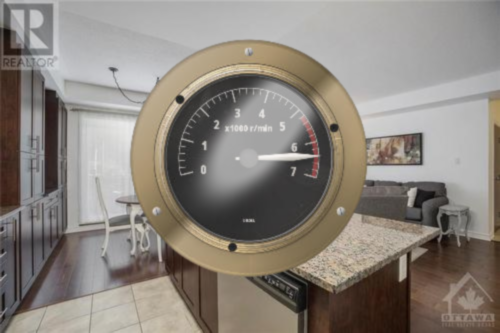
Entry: 6400,rpm
